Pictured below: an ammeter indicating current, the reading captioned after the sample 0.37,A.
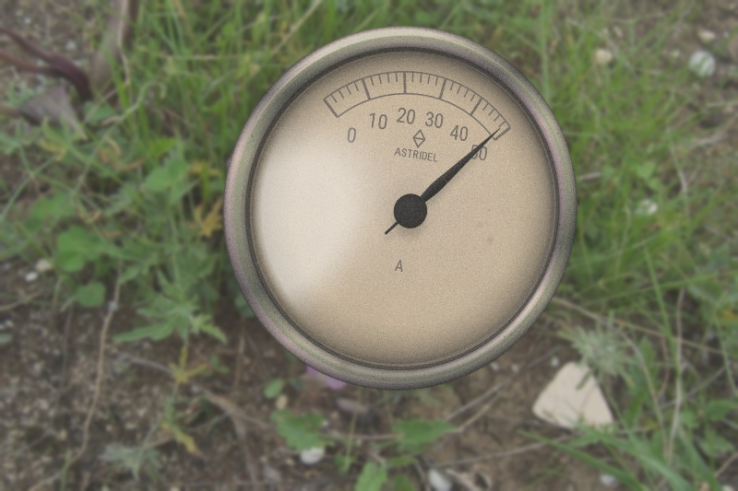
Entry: 48,A
